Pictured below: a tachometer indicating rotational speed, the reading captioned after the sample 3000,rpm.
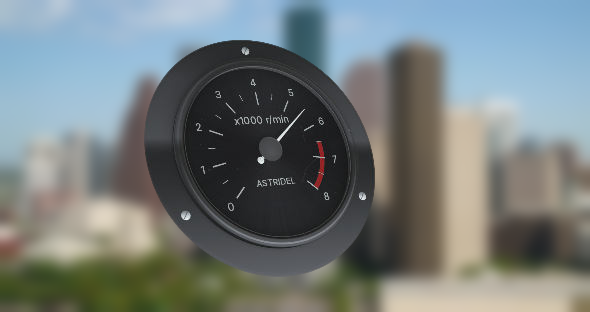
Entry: 5500,rpm
